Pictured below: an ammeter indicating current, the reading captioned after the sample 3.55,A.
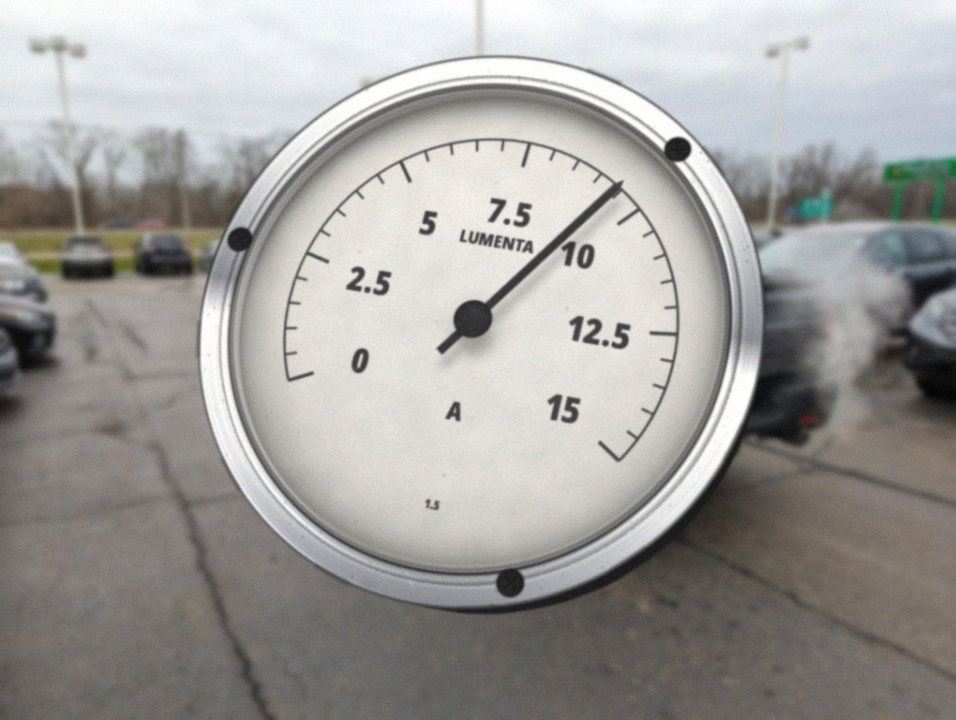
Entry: 9.5,A
